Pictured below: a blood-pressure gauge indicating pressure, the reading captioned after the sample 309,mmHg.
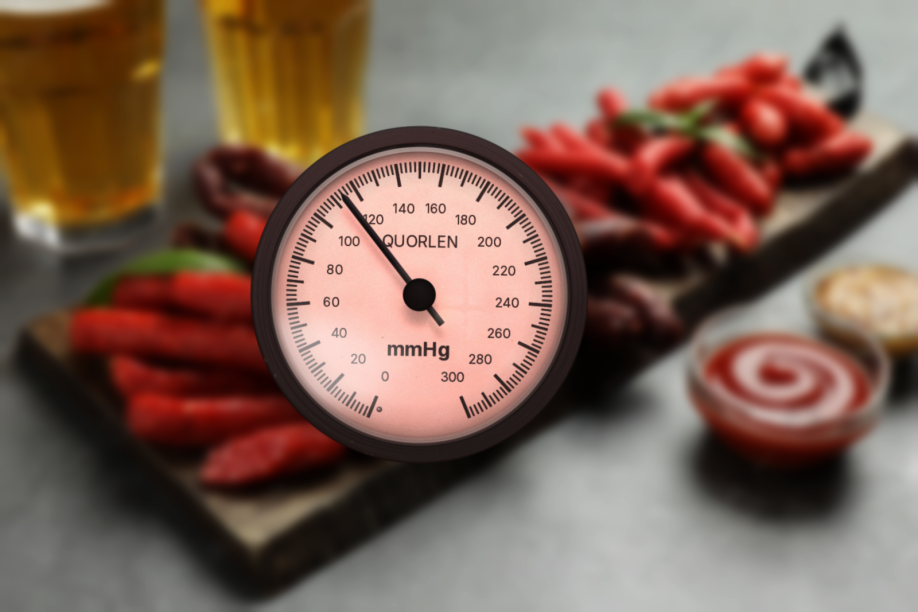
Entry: 114,mmHg
